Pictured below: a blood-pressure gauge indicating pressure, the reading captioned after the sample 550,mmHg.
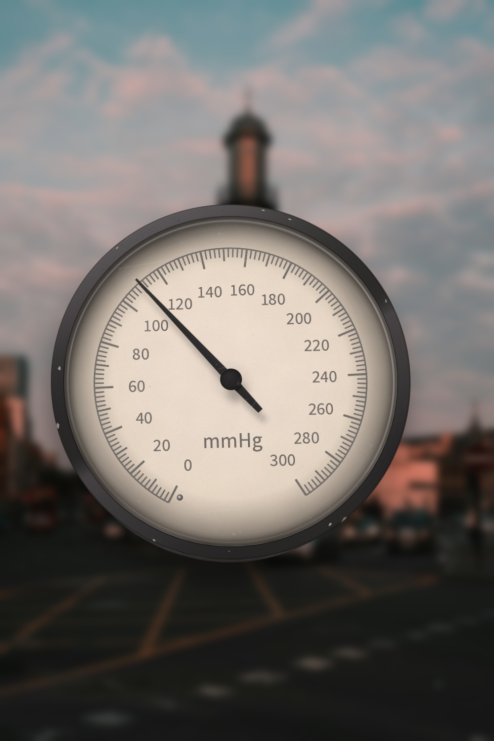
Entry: 110,mmHg
